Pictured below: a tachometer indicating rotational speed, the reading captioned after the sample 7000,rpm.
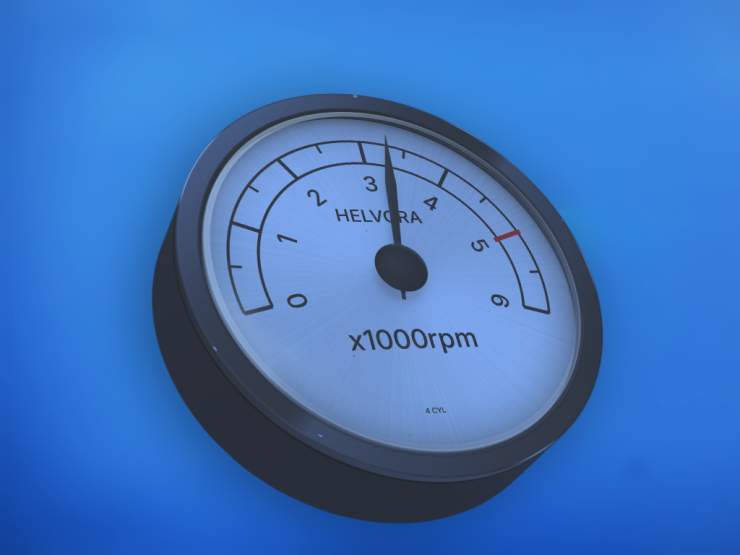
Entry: 3250,rpm
